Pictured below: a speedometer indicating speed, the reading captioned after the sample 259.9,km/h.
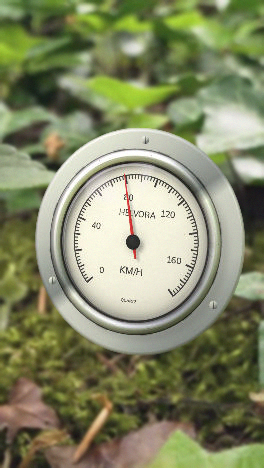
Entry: 80,km/h
